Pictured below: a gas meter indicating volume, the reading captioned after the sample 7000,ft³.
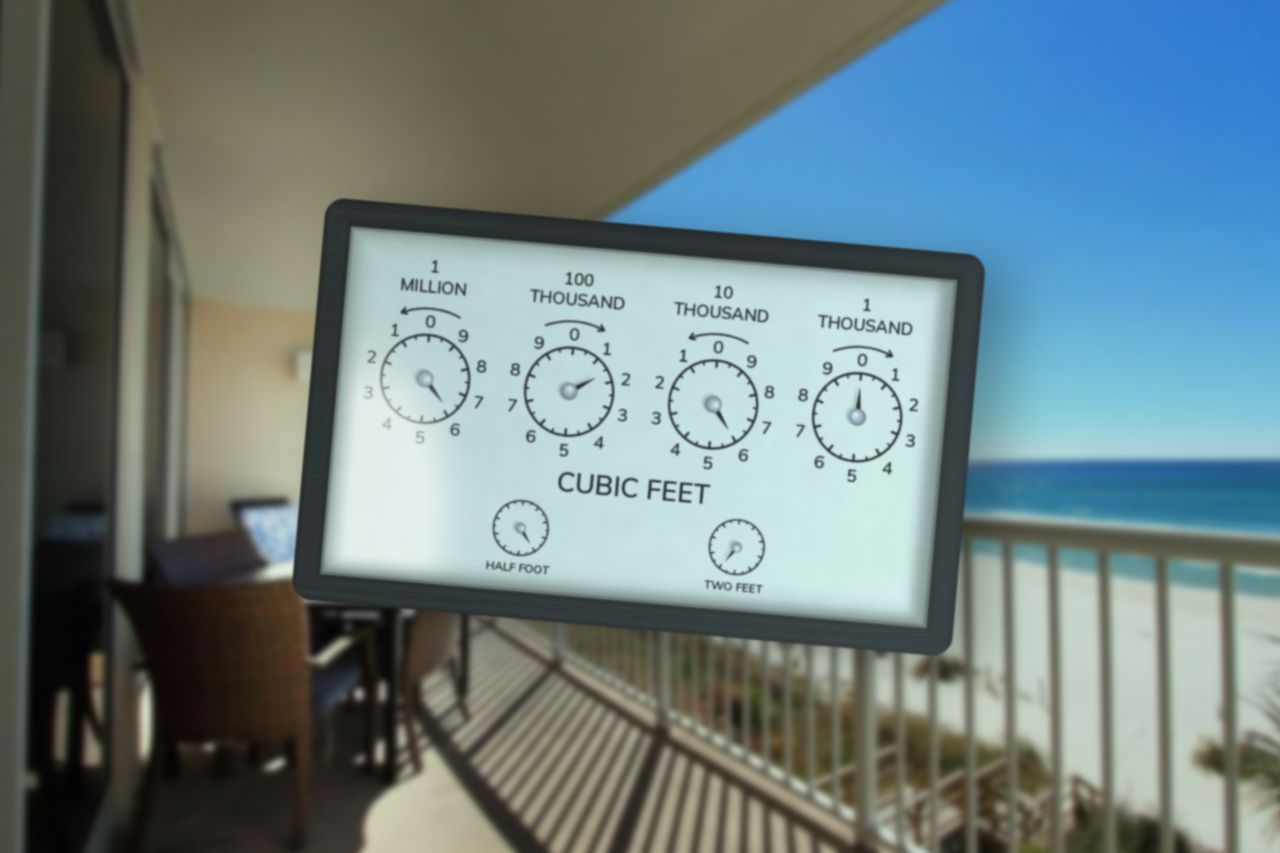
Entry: 616000,ft³
